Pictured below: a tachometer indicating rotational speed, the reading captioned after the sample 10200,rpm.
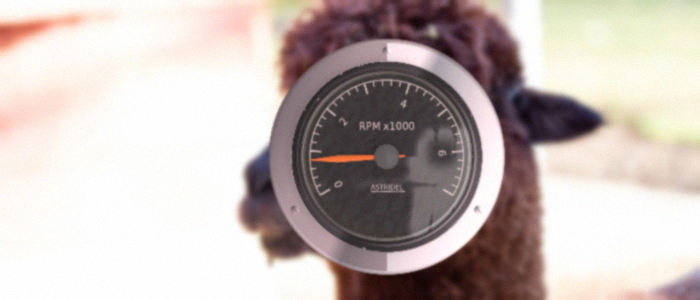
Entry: 800,rpm
